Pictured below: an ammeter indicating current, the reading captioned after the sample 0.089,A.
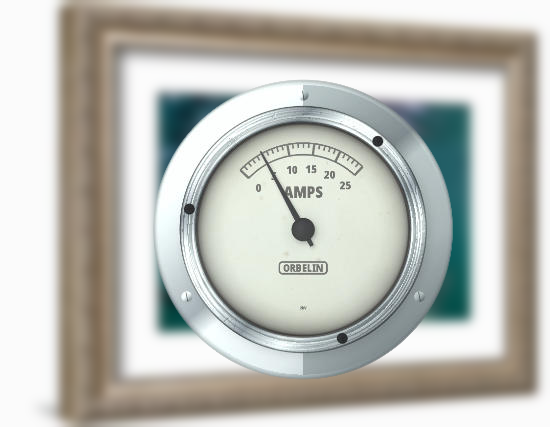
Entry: 5,A
